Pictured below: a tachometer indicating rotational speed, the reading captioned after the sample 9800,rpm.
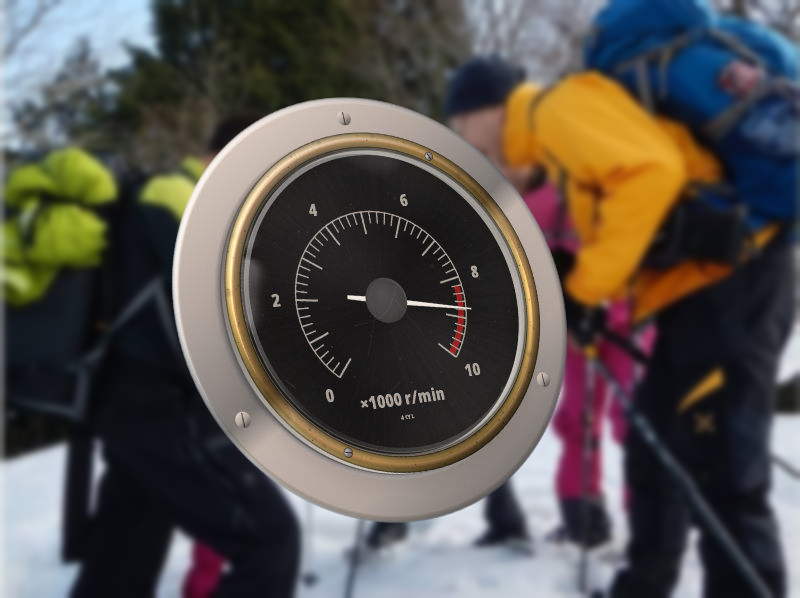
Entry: 8800,rpm
